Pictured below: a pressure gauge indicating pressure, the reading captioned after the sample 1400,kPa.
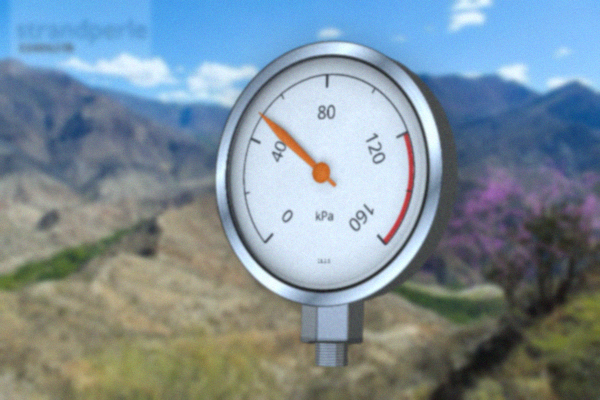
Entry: 50,kPa
